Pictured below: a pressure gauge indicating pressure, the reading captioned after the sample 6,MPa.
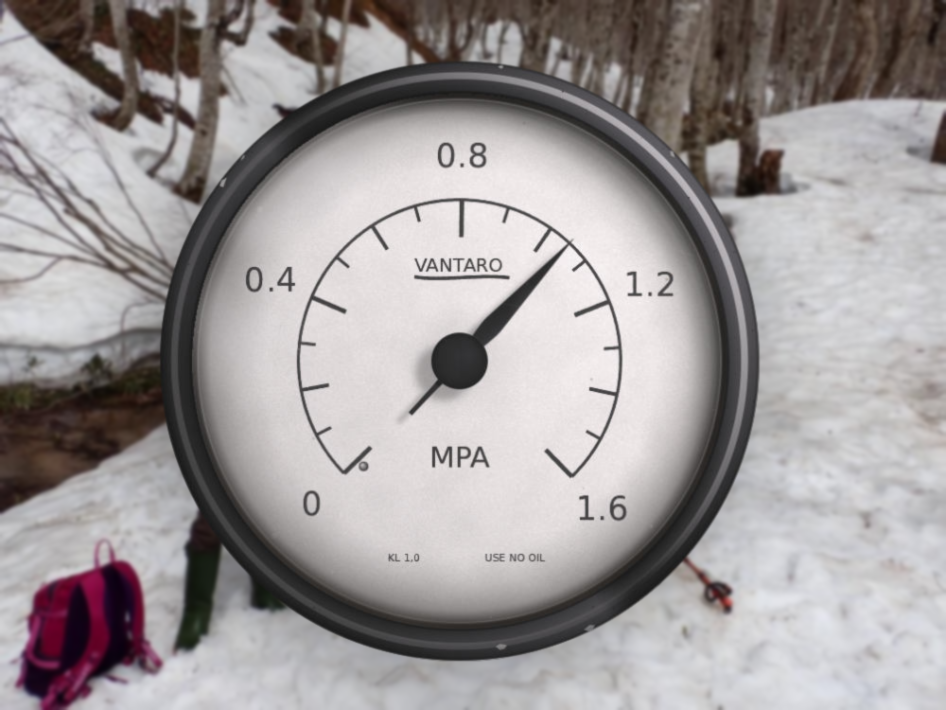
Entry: 1.05,MPa
